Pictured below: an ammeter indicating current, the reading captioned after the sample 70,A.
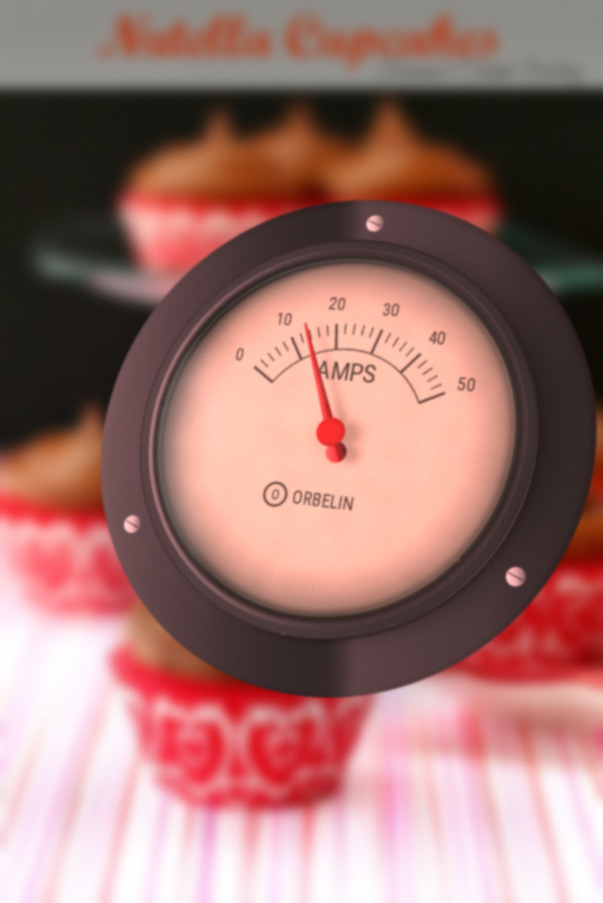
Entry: 14,A
